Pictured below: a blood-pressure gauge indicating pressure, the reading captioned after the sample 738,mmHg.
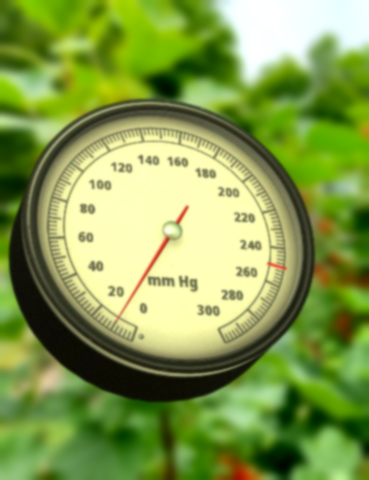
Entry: 10,mmHg
